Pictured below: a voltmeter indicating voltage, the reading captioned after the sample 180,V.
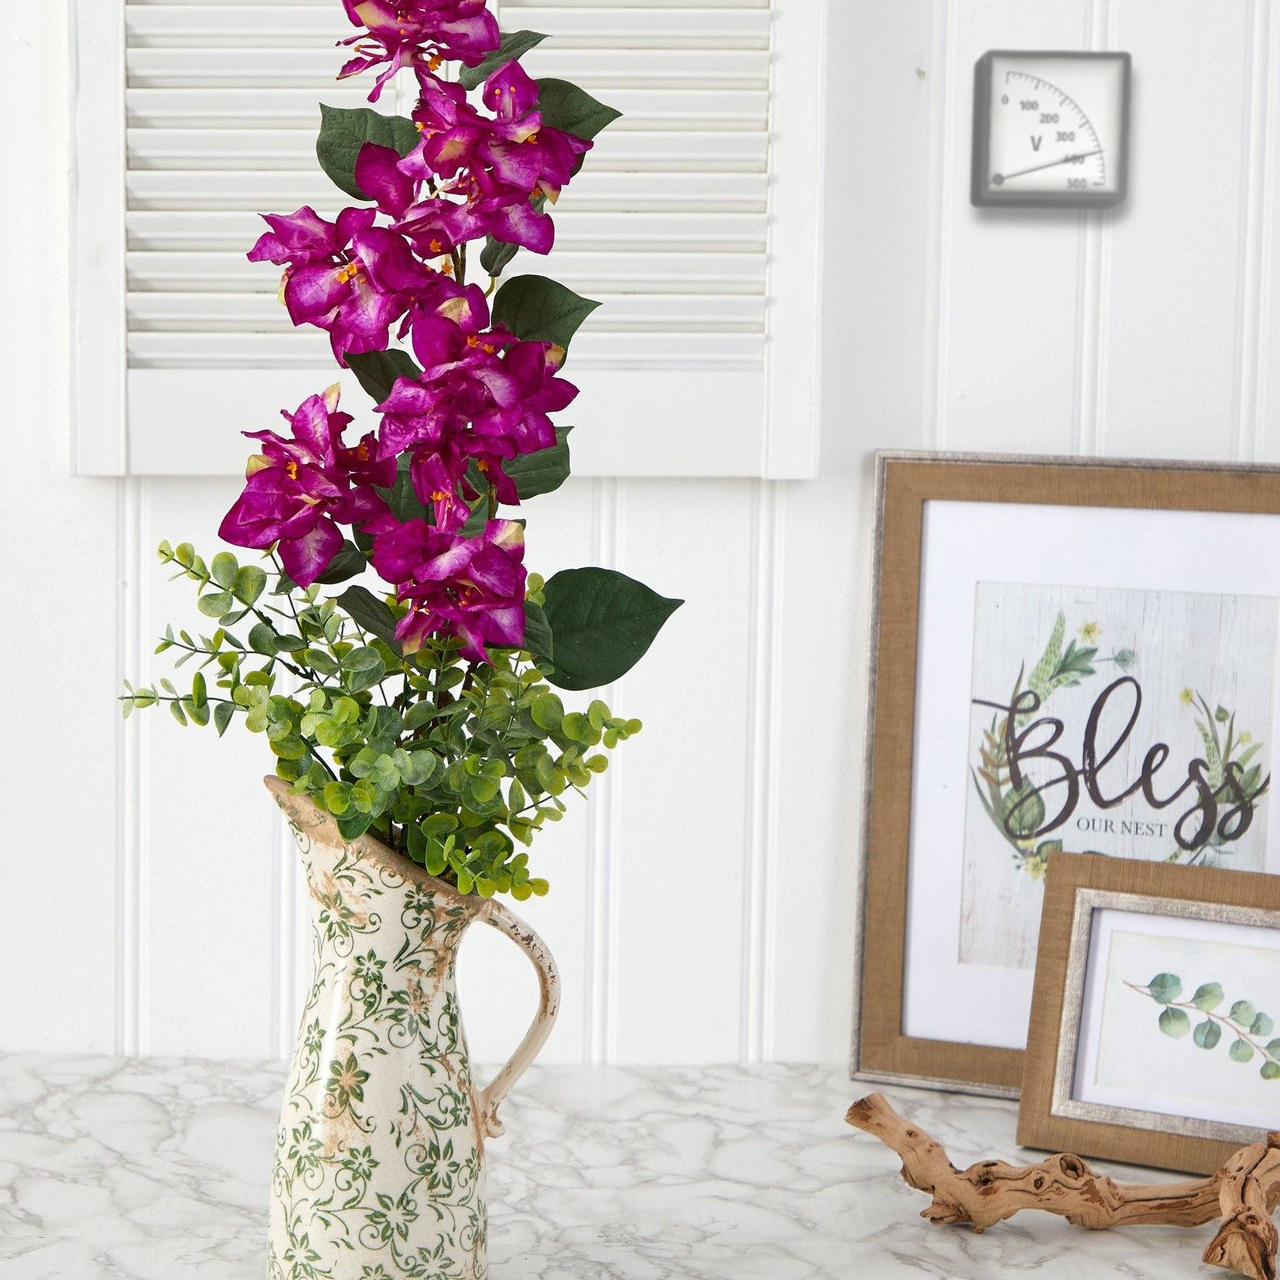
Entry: 400,V
